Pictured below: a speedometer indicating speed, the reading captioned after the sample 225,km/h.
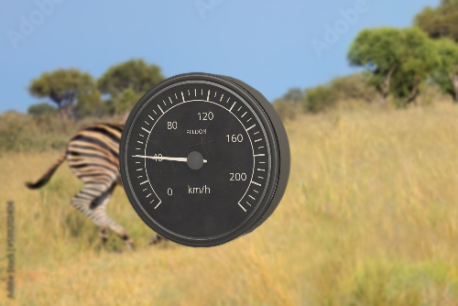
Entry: 40,km/h
